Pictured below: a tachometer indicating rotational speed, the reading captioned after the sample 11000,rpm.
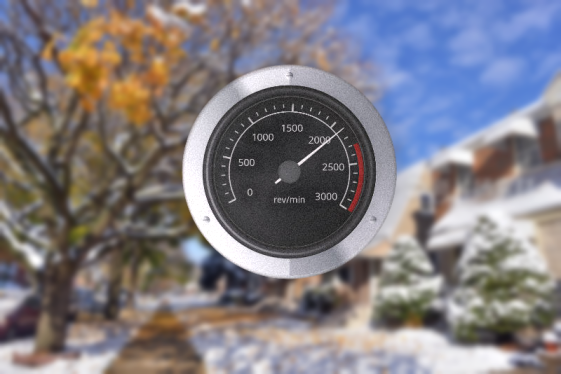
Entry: 2100,rpm
